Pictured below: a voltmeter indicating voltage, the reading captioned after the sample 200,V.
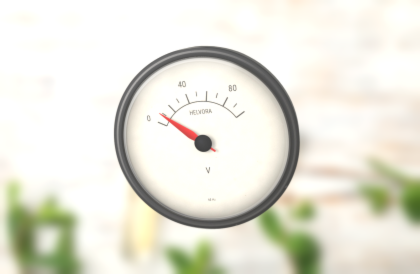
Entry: 10,V
